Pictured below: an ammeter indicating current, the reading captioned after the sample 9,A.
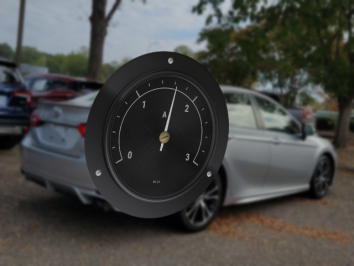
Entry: 1.6,A
